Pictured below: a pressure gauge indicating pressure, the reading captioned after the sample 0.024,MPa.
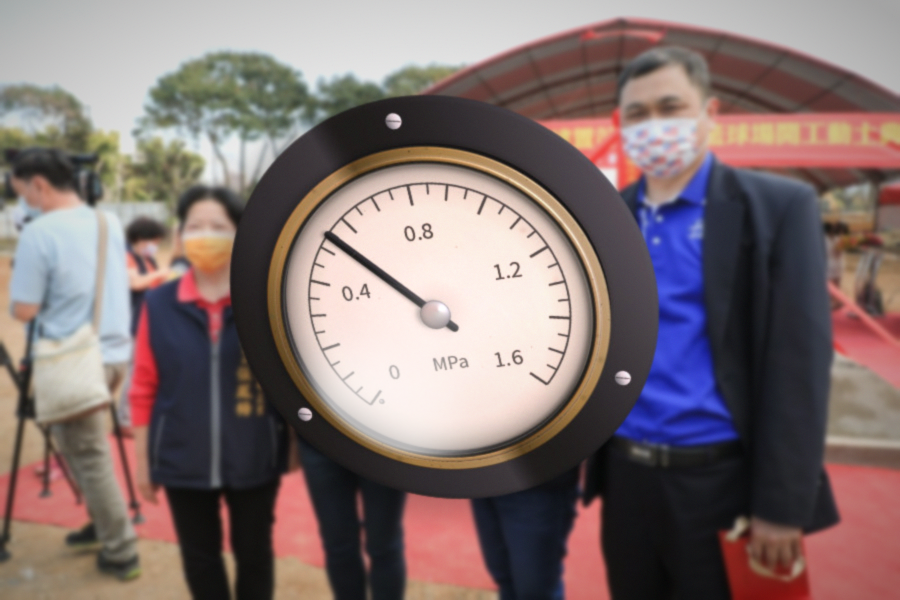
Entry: 0.55,MPa
